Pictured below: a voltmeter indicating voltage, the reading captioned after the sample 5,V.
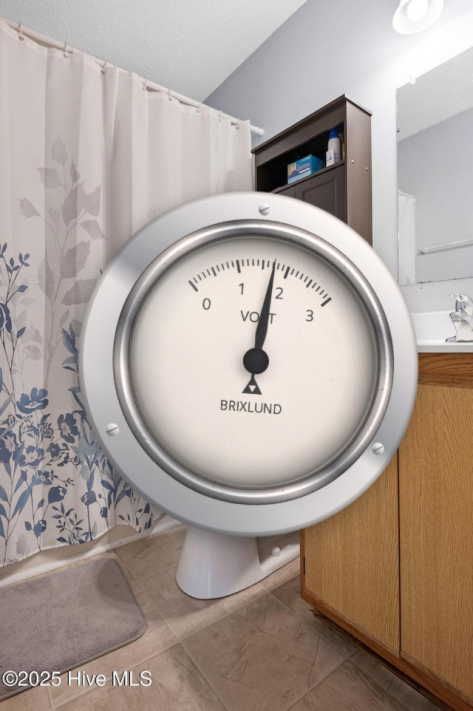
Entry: 1.7,V
